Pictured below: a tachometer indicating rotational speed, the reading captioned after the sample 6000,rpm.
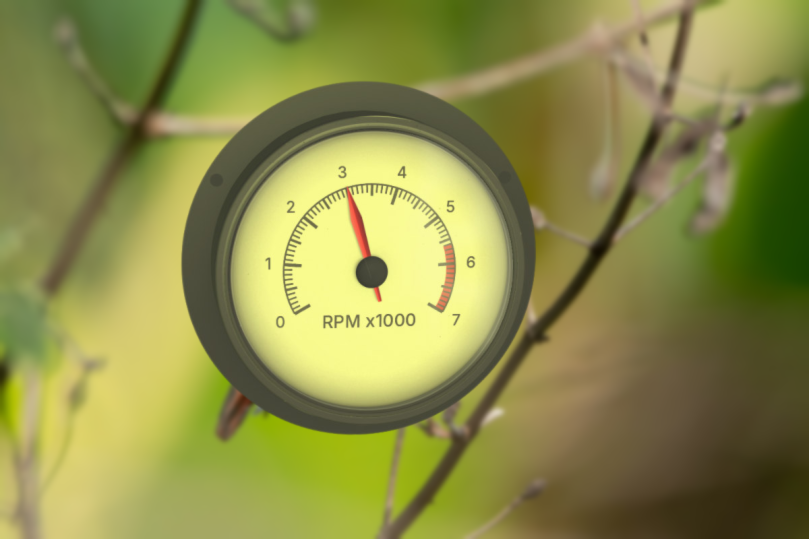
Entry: 3000,rpm
